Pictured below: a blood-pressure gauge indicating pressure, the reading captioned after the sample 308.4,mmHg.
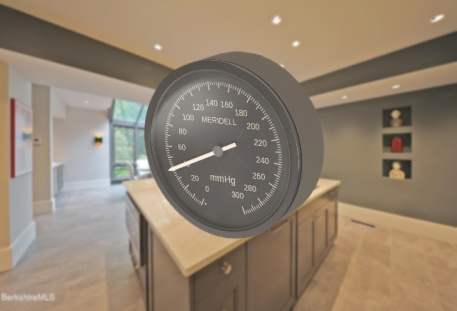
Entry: 40,mmHg
